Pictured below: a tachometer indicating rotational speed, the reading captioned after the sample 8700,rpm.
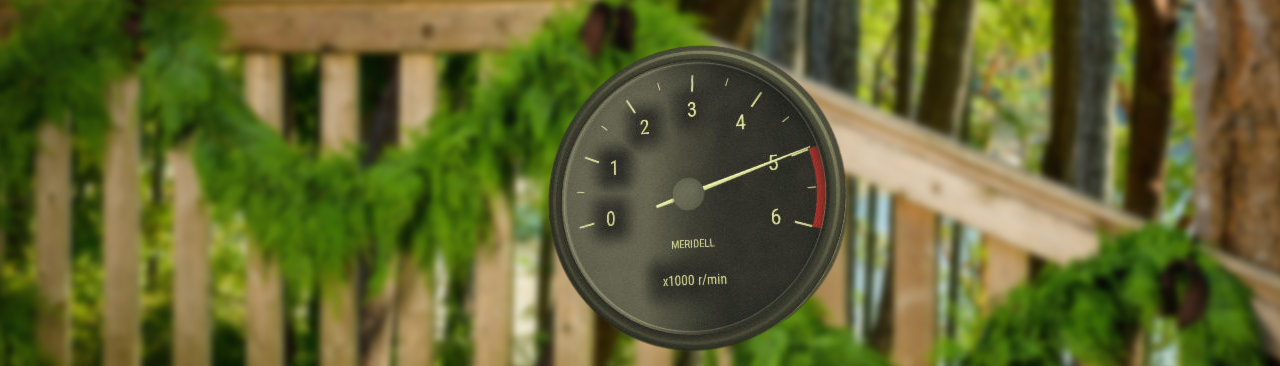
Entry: 5000,rpm
